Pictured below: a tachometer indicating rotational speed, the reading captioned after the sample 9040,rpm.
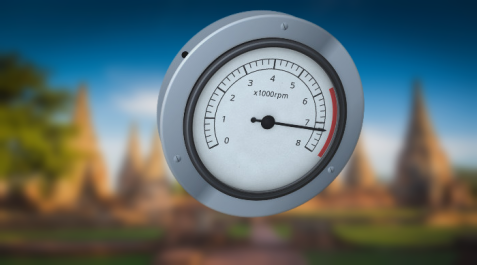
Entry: 7200,rpm
